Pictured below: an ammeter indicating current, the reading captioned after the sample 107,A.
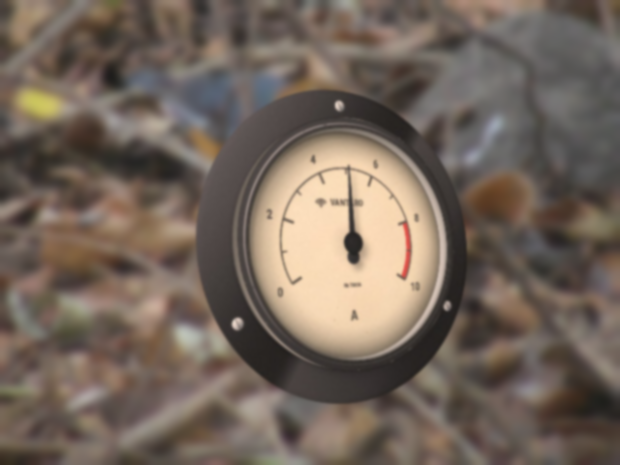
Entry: 5,A
